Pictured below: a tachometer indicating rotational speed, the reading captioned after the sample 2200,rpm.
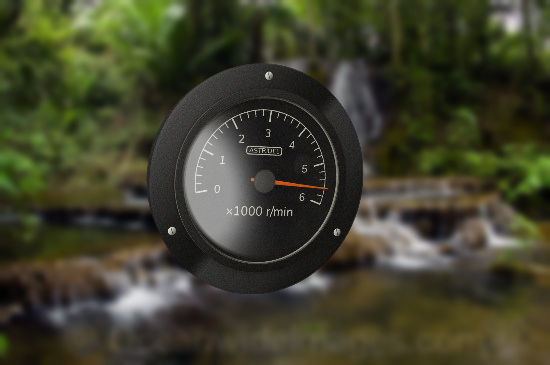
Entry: 5600,rpm
